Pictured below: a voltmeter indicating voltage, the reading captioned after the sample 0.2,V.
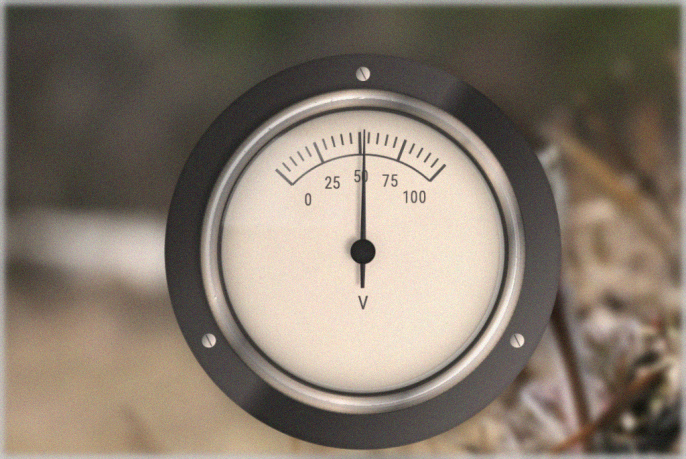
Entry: 52.5,V
